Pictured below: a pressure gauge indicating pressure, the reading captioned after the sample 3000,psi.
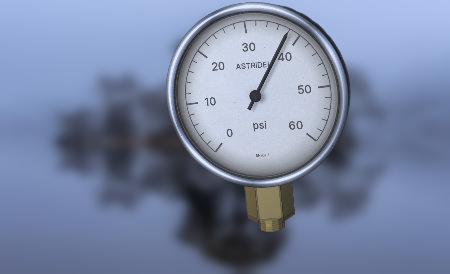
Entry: 38,psi
